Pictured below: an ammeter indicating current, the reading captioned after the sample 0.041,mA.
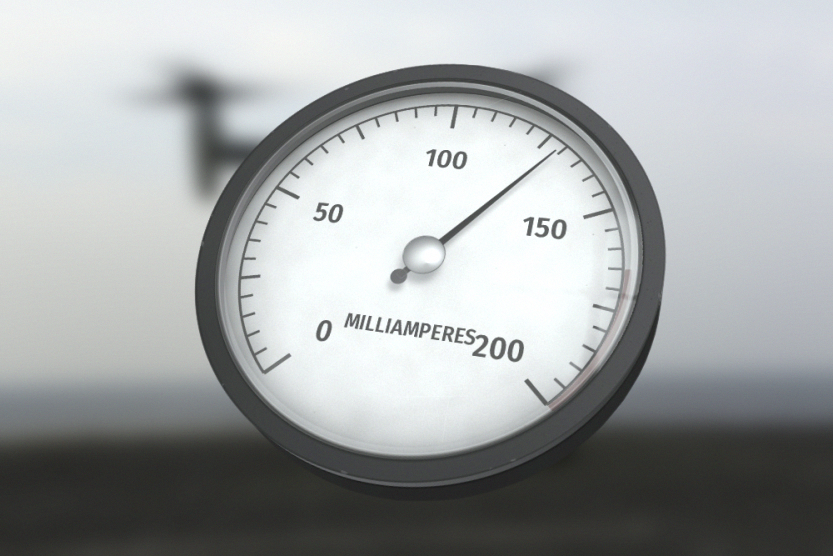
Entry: 130,mA
